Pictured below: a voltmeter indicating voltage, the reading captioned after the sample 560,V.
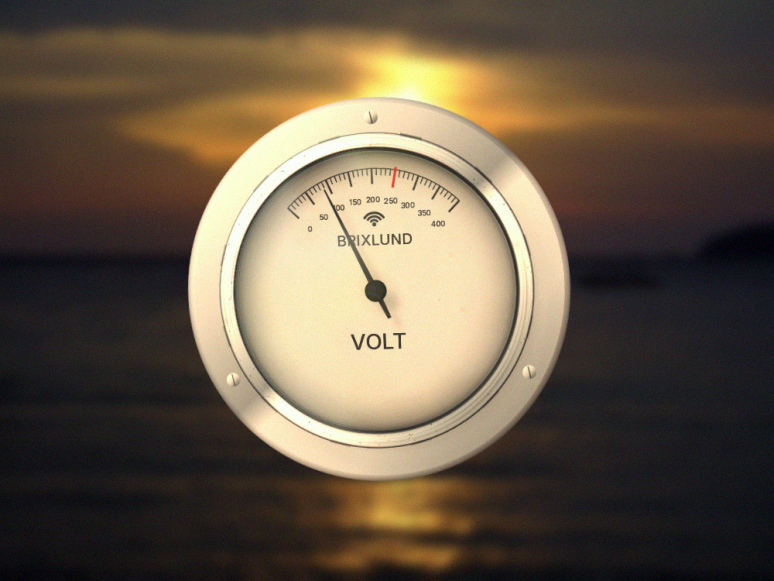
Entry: 90,V
